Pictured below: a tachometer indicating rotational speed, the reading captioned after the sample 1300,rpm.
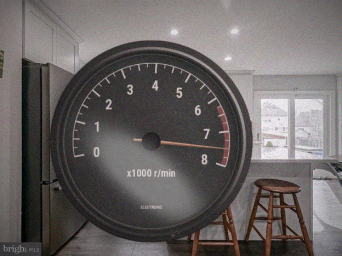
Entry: 7500,rpm
